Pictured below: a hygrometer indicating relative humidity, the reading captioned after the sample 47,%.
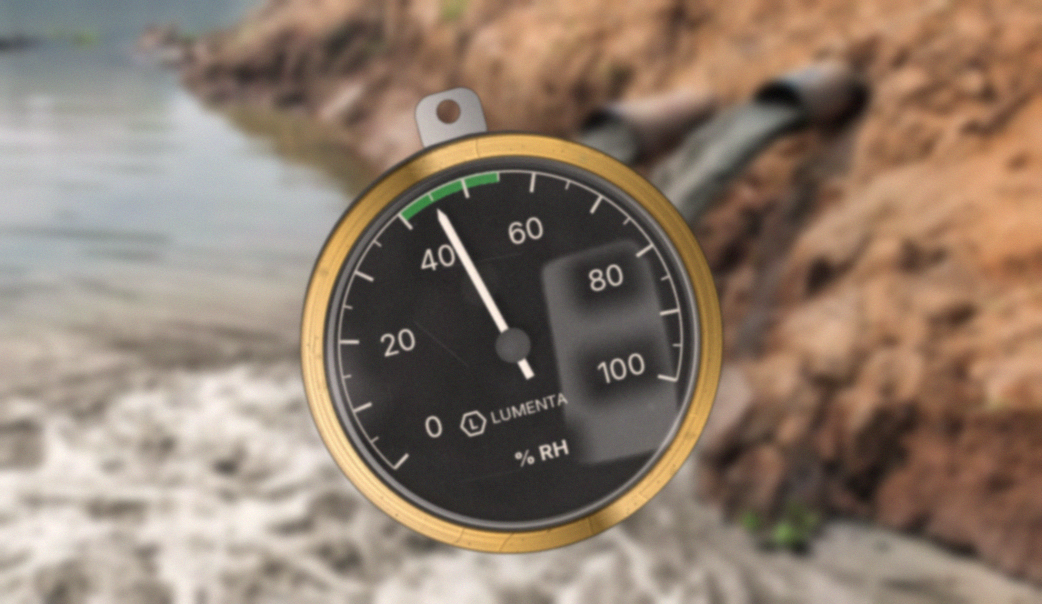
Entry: 45,%
